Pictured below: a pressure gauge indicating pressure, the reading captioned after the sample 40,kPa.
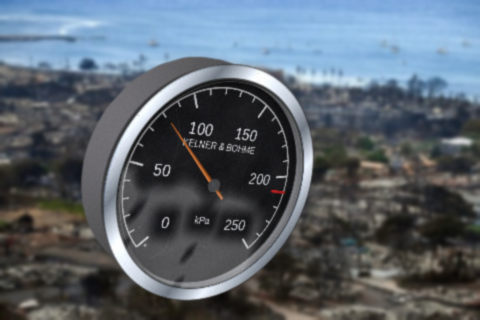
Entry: 80,kPa
